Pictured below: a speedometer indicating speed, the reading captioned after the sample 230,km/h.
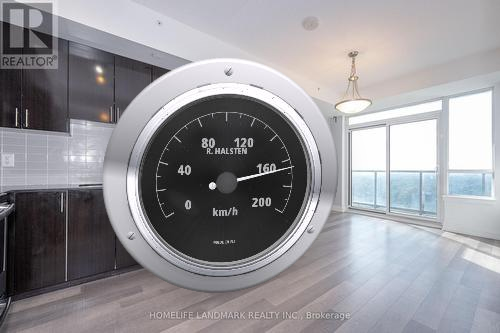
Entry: 165,km/h
